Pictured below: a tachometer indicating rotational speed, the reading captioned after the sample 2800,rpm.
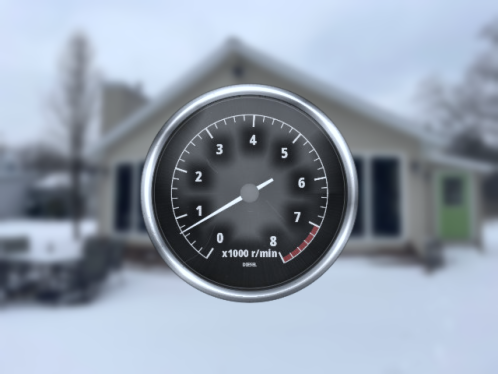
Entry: 700,rpm
